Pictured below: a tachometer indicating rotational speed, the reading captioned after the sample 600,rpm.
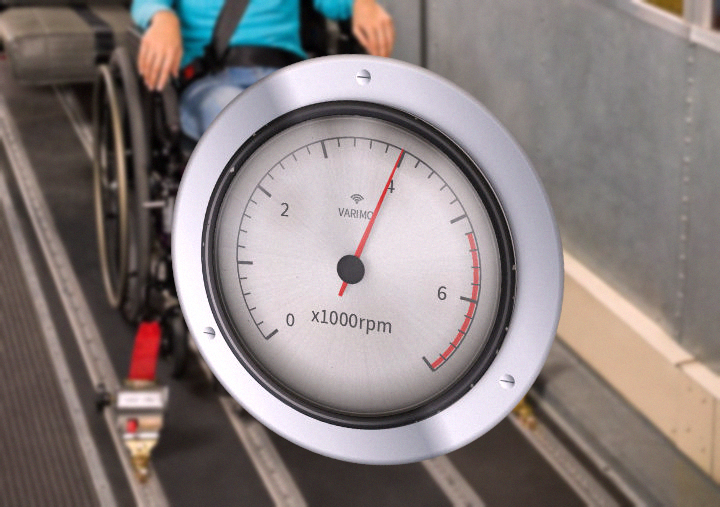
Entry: 4000,rpm
